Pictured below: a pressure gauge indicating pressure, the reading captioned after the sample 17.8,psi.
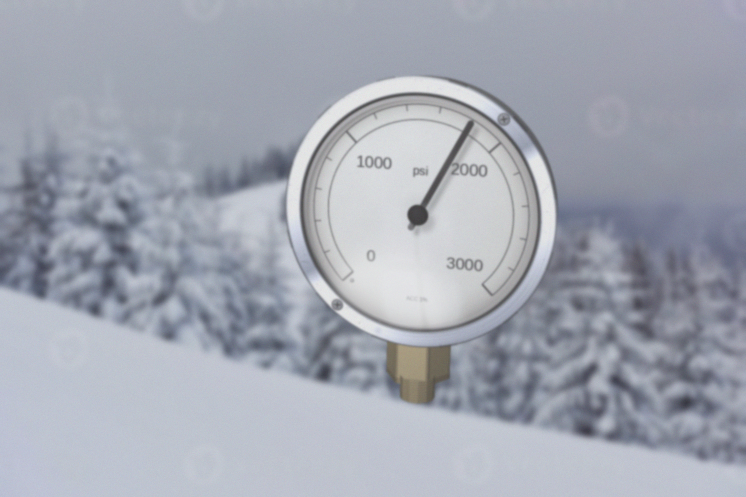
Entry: 1800,psi
